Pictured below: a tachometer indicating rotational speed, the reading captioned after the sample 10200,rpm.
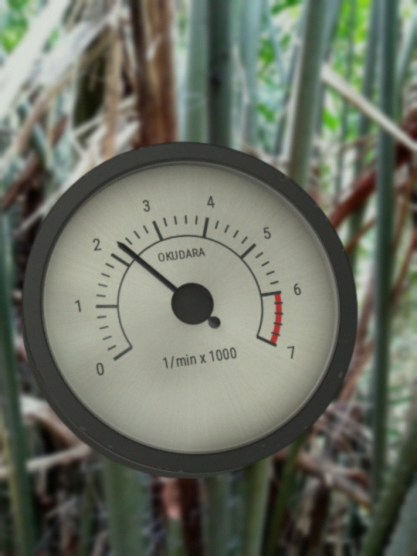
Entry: 2200,rpm
